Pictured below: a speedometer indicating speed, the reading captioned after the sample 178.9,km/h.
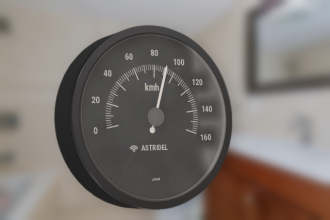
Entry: 90,km/h
